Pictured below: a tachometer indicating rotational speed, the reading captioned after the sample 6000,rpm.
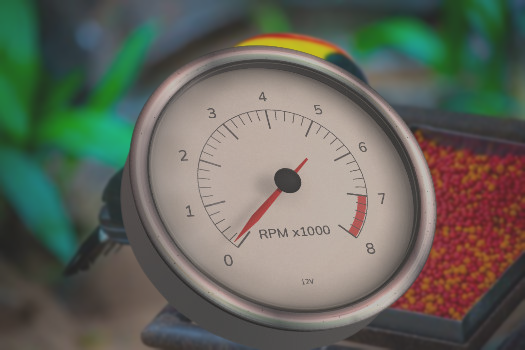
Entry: 100,rpm
